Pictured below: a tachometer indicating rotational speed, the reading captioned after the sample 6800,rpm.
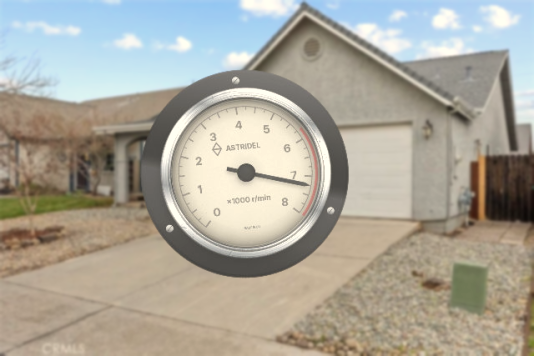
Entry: 7250,rpm
